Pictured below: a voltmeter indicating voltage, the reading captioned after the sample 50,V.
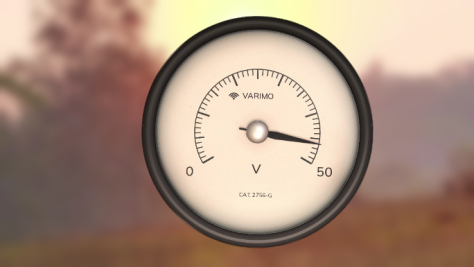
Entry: 46,V
